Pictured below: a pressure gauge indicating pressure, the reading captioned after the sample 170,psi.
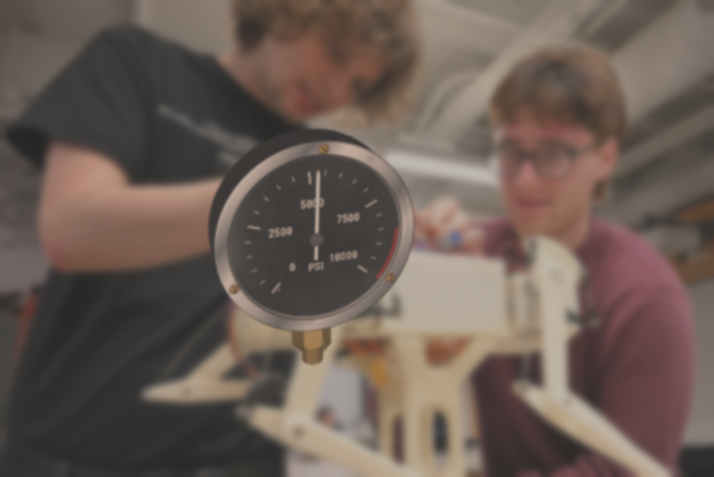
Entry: 5250,psi
